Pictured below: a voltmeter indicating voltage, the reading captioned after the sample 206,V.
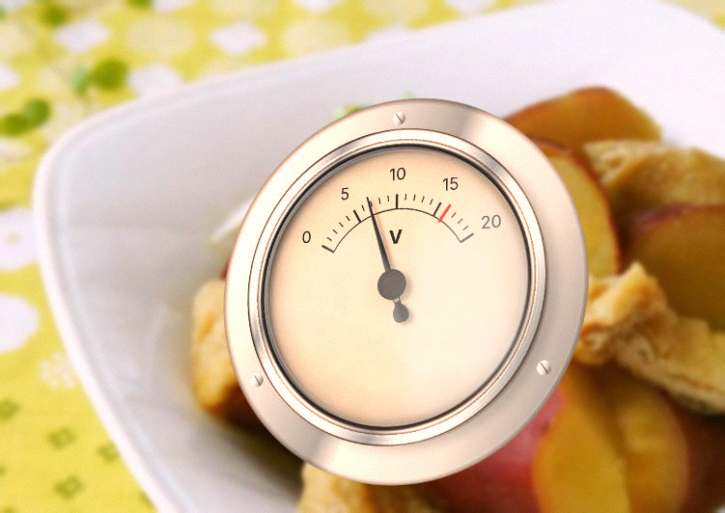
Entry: 7,V
